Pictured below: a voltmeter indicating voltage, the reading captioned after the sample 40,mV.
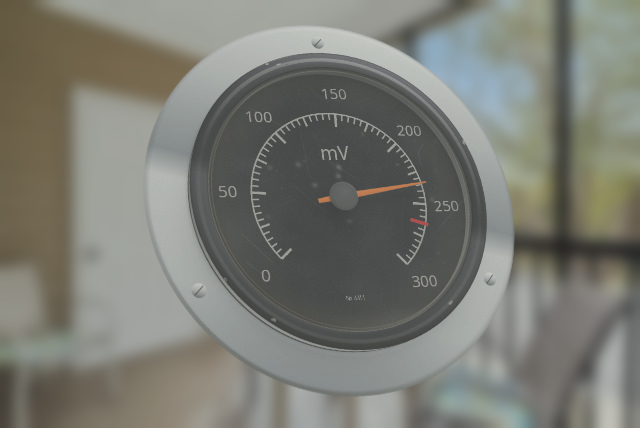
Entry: 235,mV
